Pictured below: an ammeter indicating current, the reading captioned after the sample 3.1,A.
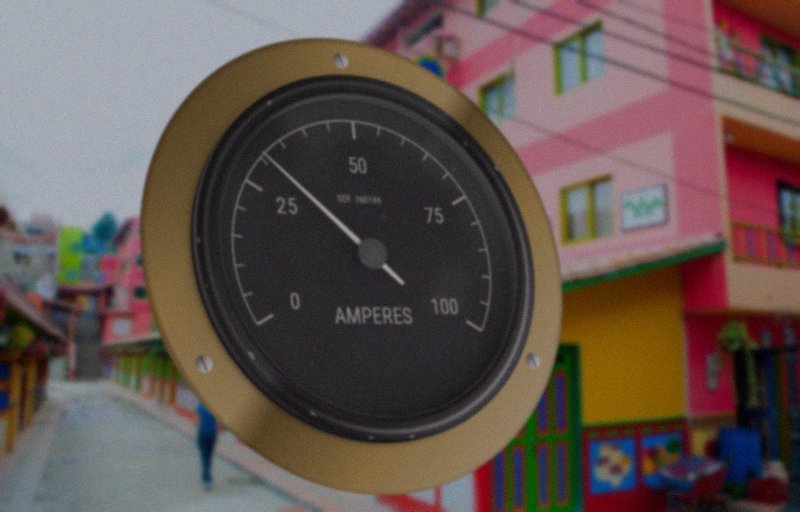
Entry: 30,A
